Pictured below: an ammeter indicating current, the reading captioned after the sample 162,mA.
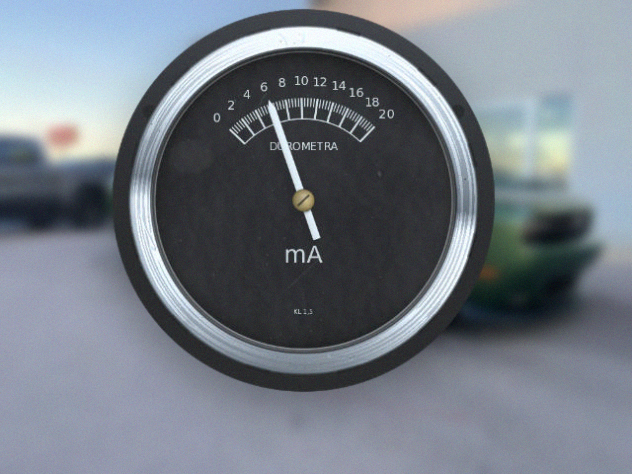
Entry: 6,mA
